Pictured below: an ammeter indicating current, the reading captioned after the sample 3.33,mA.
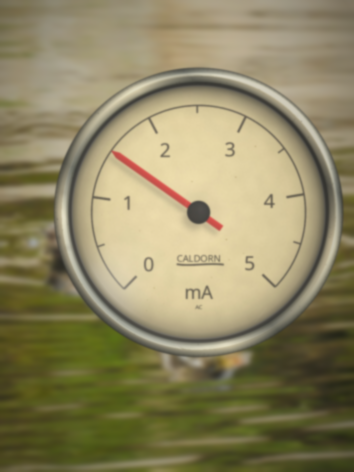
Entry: 1.5,mA
